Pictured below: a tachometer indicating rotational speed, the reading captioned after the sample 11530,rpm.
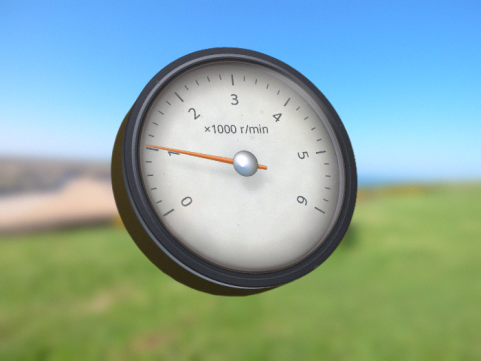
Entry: 1000,rpm
